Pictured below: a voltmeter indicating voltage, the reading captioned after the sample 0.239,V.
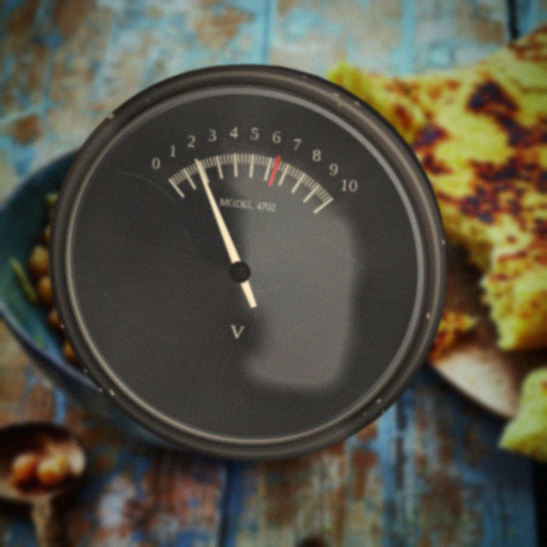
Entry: 2,V
